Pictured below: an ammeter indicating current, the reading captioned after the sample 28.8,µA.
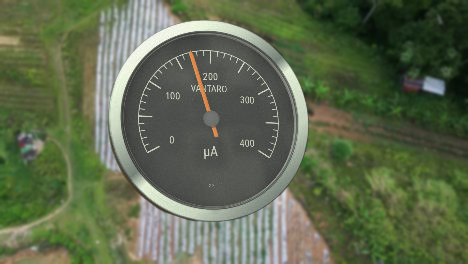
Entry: 170,µA
